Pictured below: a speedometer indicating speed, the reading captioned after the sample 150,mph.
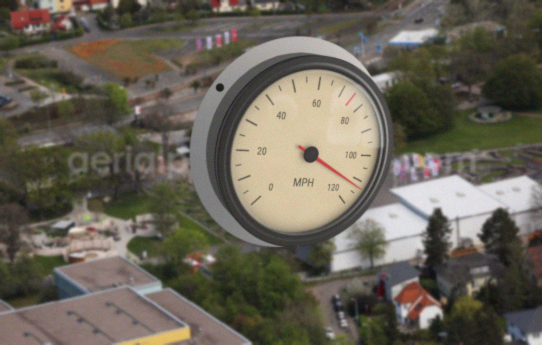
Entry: 112.5,mph
